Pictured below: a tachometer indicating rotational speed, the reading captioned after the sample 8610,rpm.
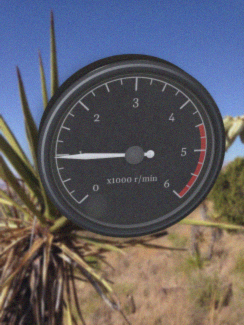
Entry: 1000,rpm
